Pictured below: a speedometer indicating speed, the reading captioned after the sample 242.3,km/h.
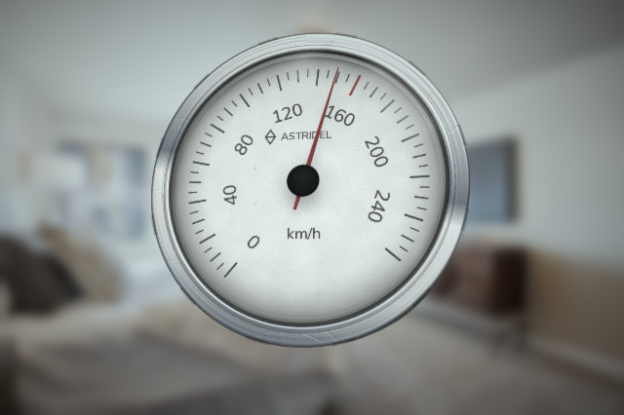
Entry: 150,km/h
